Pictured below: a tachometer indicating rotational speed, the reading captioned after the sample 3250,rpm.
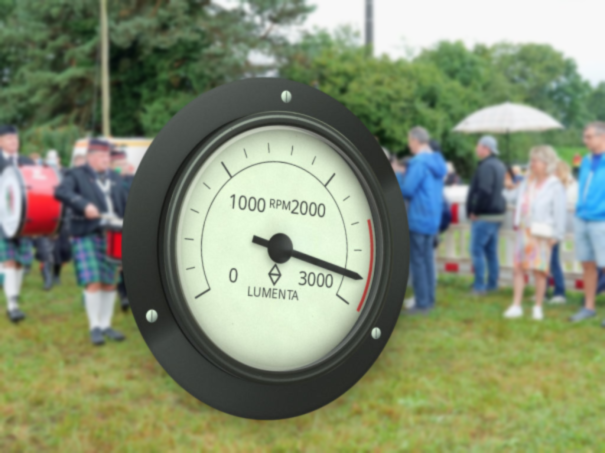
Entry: 2800,rpm
